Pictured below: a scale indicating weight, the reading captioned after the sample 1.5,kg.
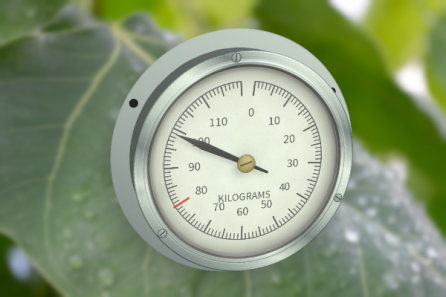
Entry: 99,kg
